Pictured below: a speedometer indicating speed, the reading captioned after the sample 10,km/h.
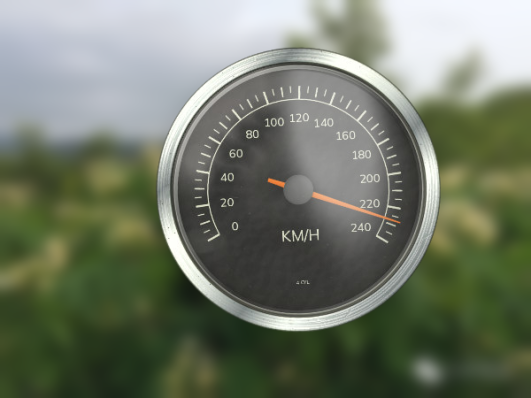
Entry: 227.5,km/h
